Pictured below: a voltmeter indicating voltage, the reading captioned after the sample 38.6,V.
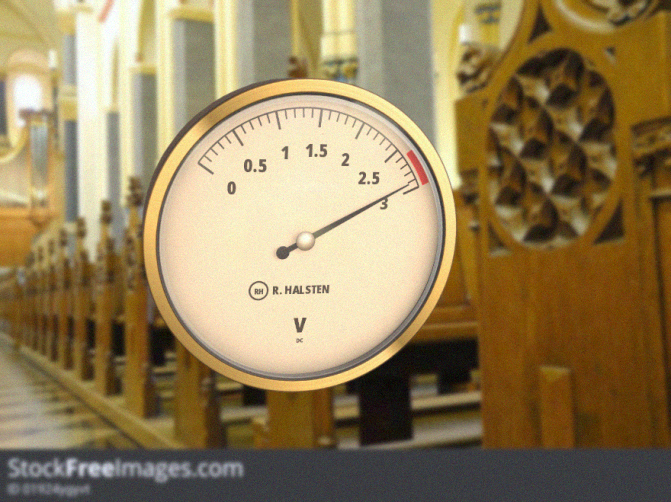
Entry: 2.9,V
